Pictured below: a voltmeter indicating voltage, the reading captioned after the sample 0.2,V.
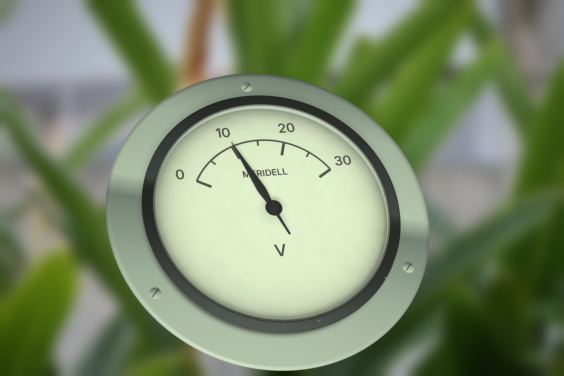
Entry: 10,V
